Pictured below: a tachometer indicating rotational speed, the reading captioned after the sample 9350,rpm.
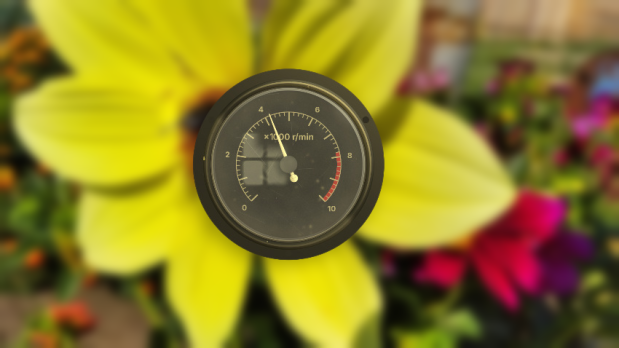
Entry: 4200,rpm
